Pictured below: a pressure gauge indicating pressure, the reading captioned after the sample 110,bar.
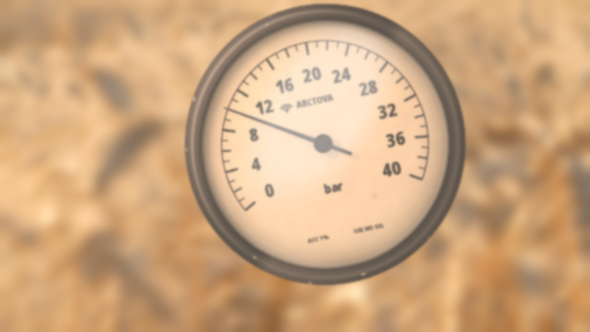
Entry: 10,bar
